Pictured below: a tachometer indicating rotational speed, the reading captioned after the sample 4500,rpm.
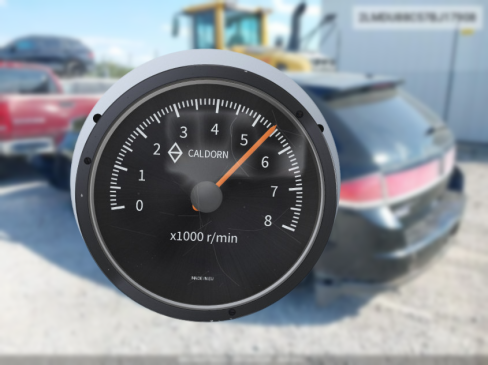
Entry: 5400,rpm
